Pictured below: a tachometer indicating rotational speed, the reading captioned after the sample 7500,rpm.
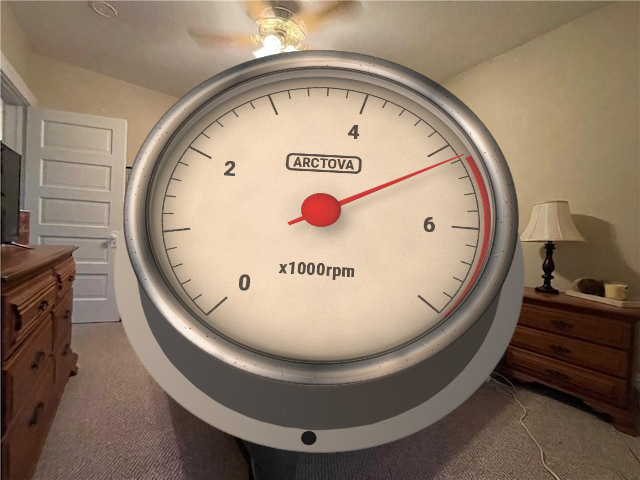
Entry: 5200,rpm
